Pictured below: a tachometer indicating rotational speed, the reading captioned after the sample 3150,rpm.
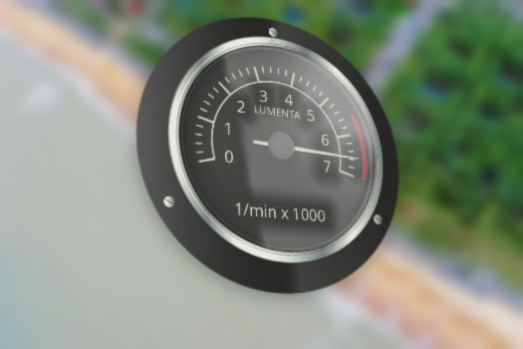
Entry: 6600,rpm
